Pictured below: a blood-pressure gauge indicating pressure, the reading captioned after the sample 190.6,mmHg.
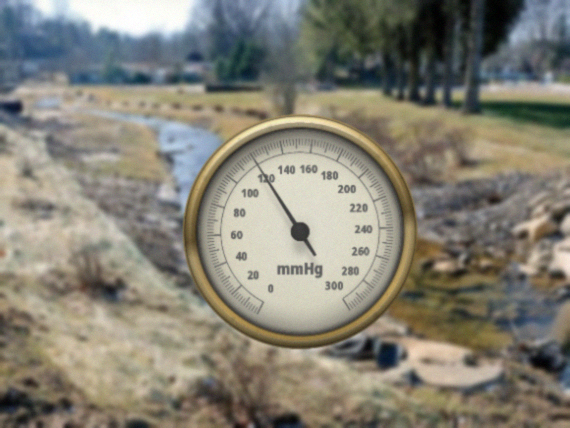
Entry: 120,mmHg
